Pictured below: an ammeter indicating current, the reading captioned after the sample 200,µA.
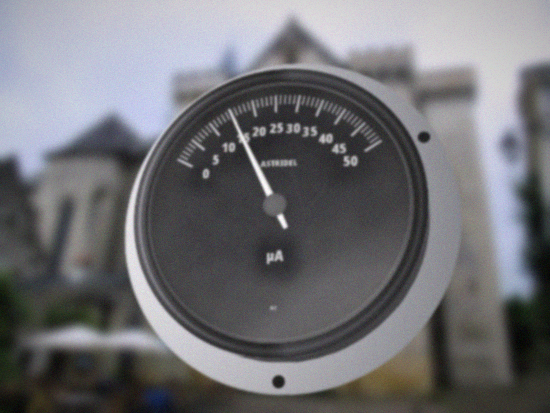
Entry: 15,µA
